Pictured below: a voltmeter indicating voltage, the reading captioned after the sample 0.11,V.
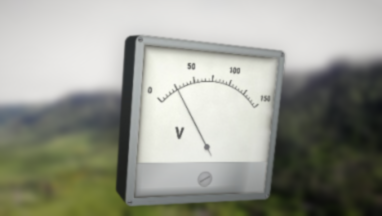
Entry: 25,V
